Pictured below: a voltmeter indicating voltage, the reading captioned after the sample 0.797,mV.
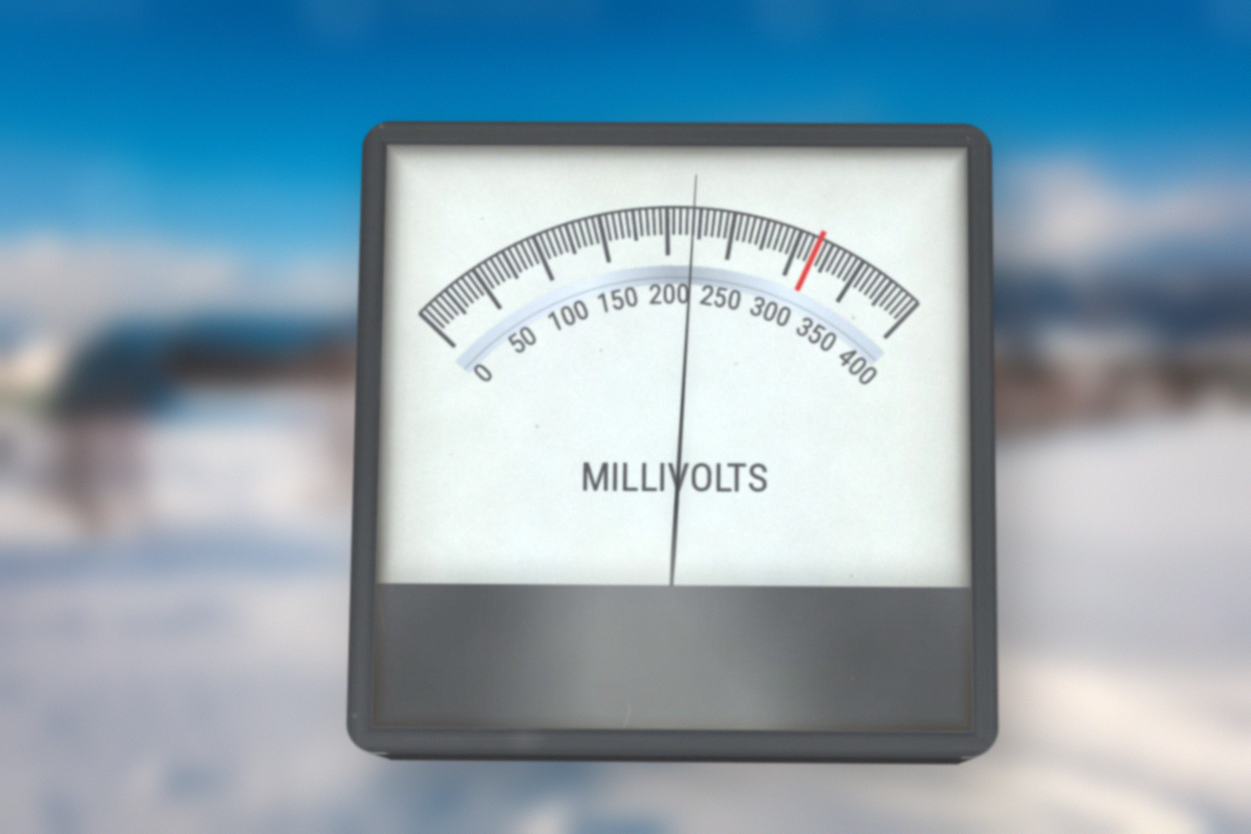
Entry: 220,mV
